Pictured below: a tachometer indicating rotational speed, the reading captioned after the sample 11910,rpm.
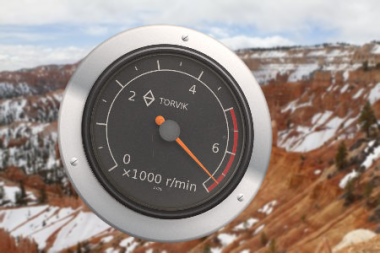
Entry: 6750,rpm
